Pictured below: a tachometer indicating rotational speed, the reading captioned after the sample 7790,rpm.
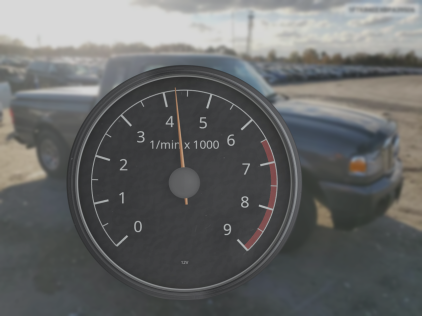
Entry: 4250,rpm
